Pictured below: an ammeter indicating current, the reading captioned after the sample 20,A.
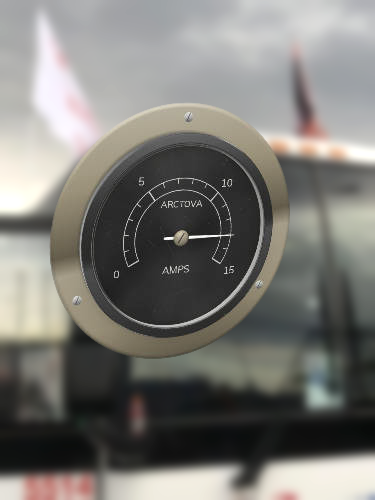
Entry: 13,A
